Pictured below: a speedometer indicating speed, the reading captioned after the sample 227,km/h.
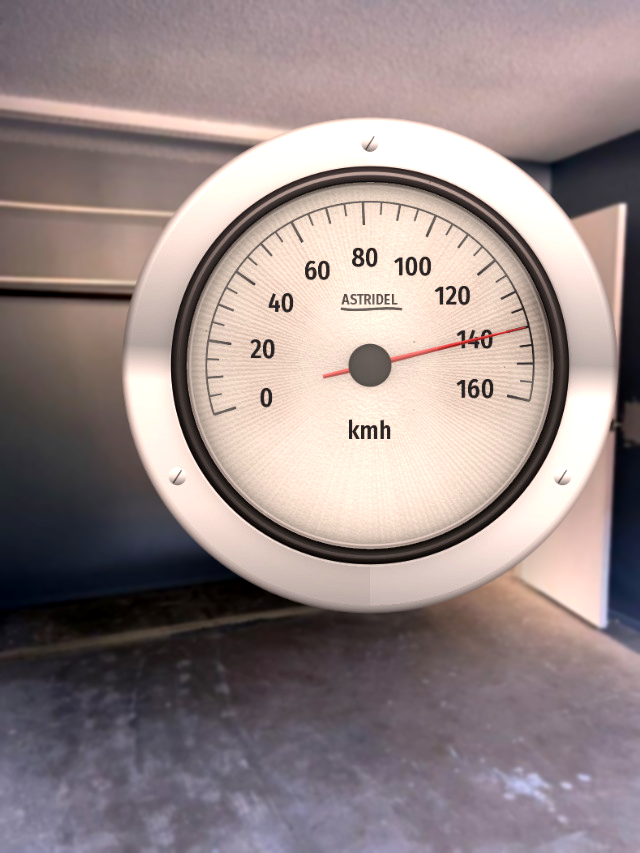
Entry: 140,km/h
